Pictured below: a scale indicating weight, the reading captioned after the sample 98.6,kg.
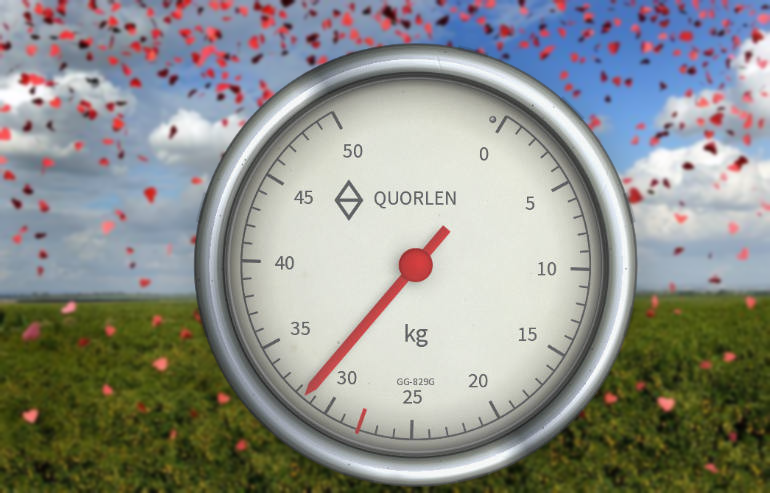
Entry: 31.5,kg
